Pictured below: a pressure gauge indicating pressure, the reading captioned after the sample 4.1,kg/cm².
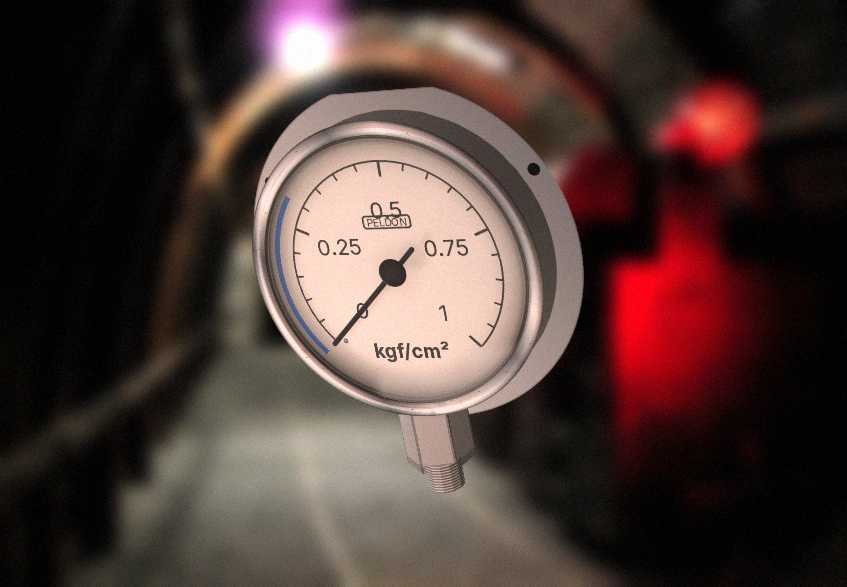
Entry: 0,kg/cm²
